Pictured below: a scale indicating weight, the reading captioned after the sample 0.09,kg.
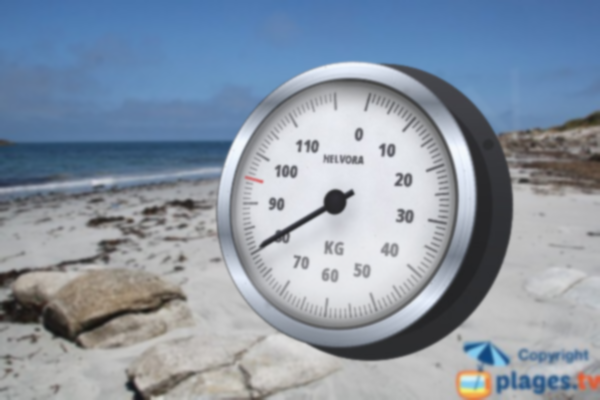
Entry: 80,kg
